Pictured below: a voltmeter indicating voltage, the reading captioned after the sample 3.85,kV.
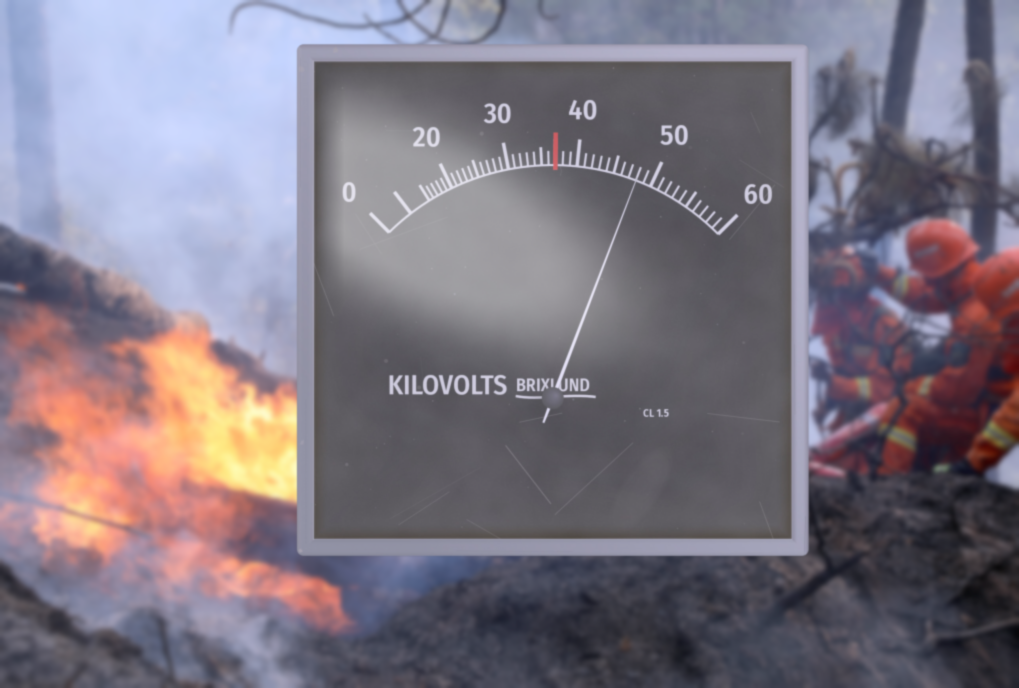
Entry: 48,kV
